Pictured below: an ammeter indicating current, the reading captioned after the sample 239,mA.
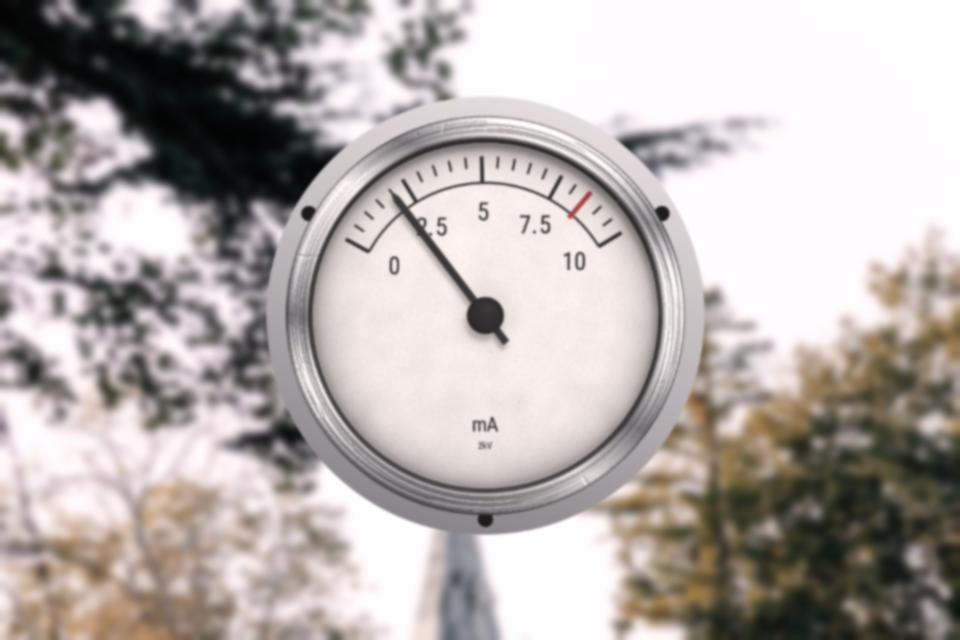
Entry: 2,mA
